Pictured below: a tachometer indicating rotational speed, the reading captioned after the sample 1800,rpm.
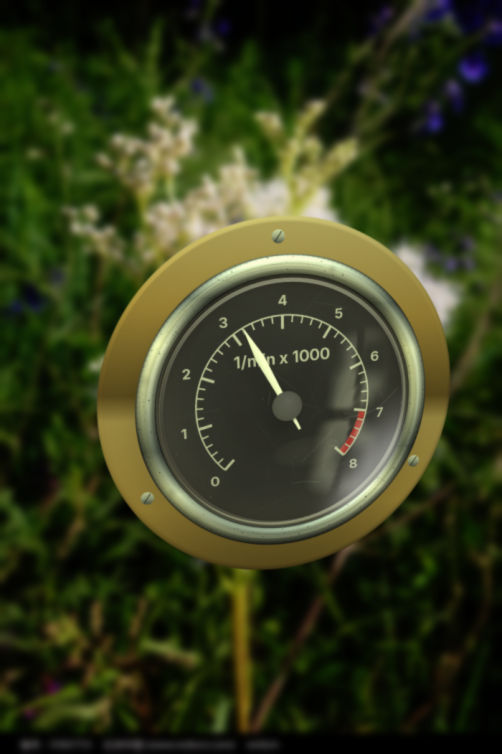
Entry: 3200,rpm
